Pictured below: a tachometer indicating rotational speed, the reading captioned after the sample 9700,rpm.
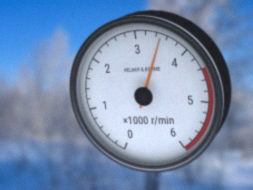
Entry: 3500,rpm
